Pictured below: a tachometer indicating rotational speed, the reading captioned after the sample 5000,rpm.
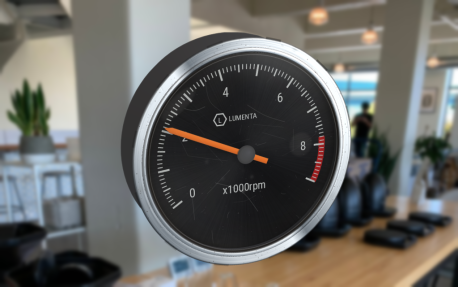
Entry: 2100,rpm
